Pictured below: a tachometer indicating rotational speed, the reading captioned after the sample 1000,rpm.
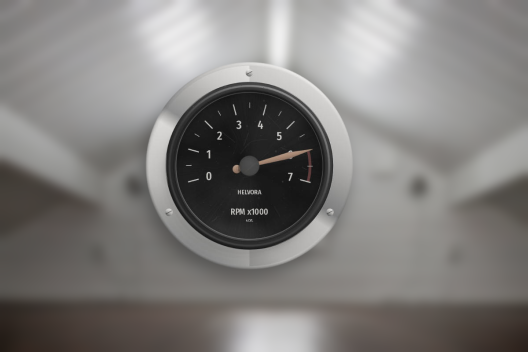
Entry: 6000,rpm
